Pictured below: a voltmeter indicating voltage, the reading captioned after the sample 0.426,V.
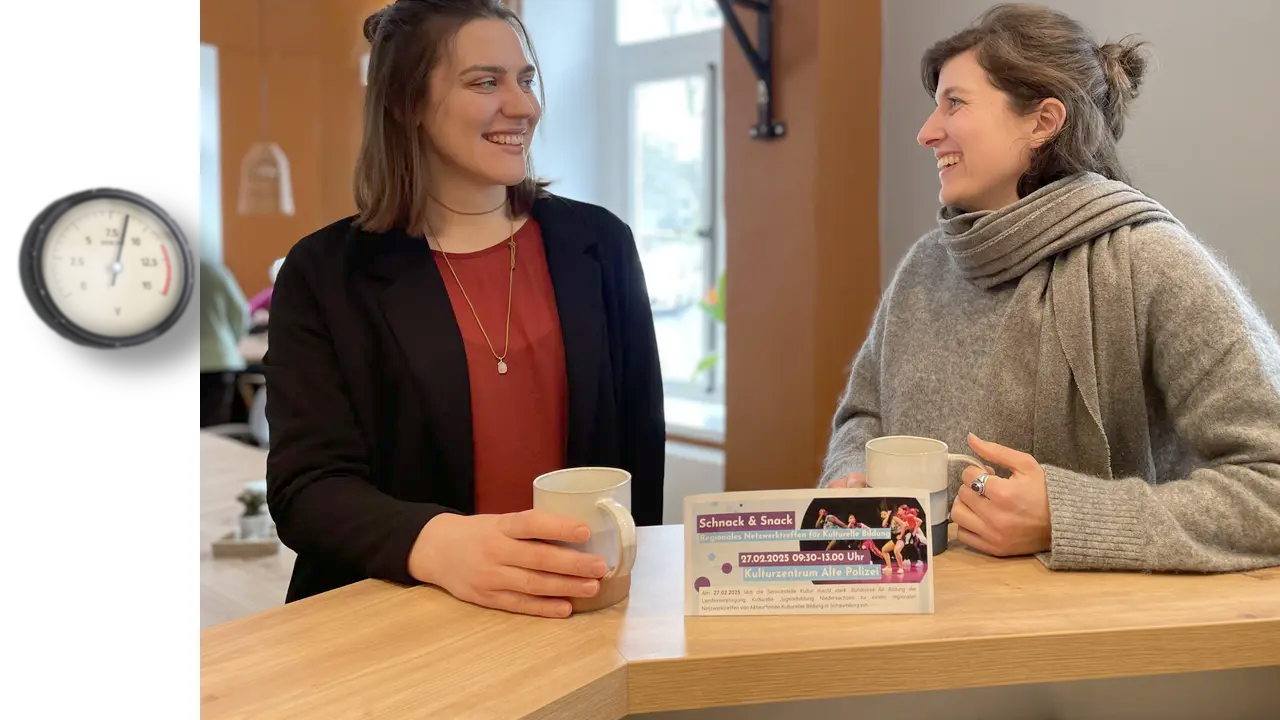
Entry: 8.5,V
